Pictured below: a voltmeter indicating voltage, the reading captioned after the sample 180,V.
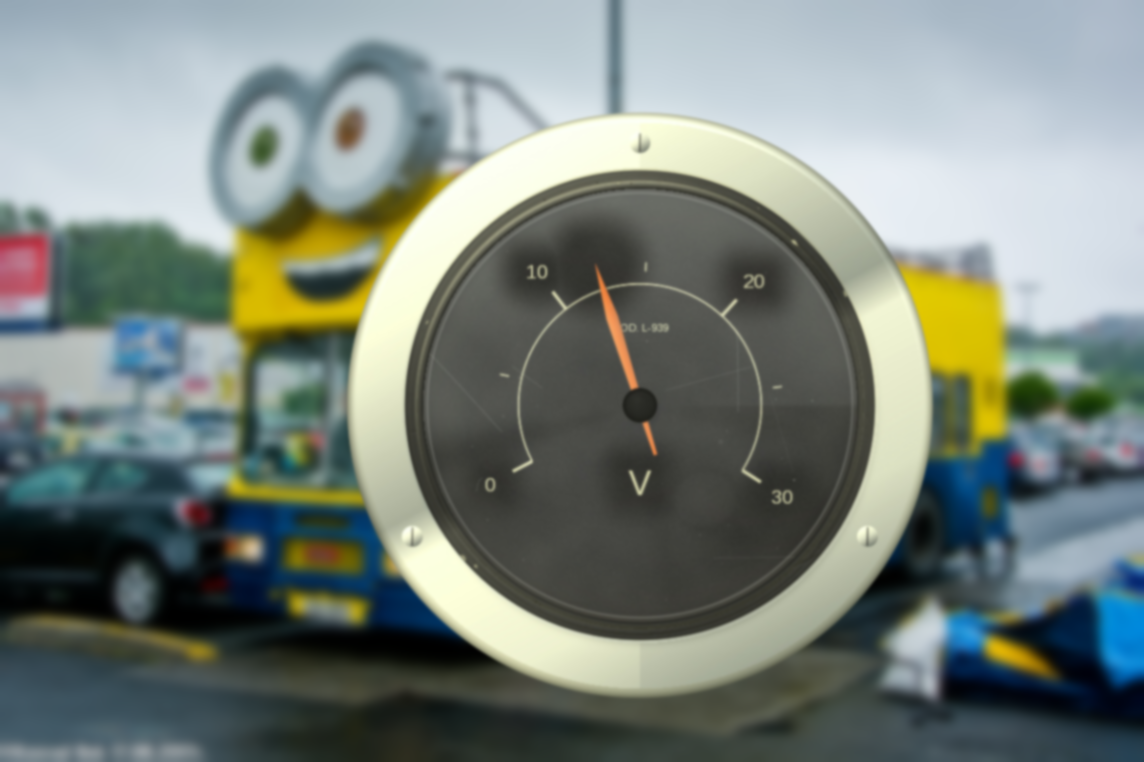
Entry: 12.5,V
